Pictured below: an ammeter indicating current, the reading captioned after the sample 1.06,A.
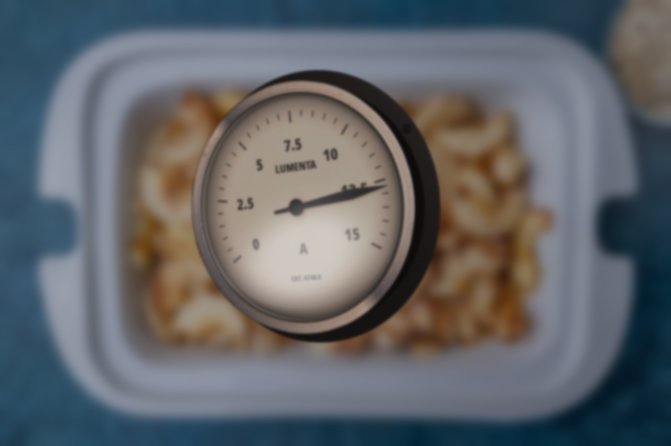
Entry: 12.75,A
